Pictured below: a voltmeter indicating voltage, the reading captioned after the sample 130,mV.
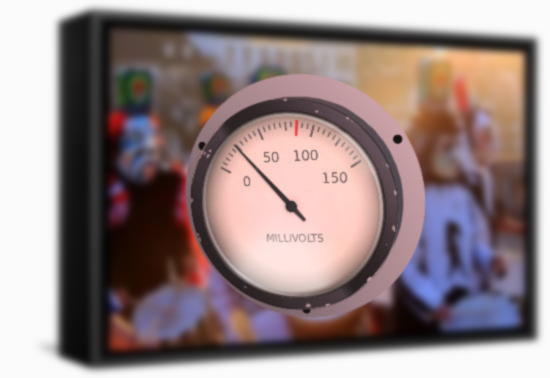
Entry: 25,mV
